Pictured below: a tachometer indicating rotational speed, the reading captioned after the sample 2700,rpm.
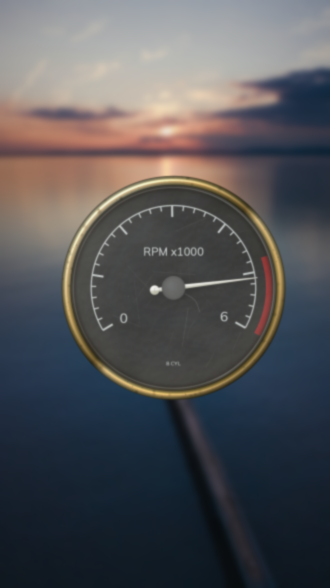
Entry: 5100,rpm
